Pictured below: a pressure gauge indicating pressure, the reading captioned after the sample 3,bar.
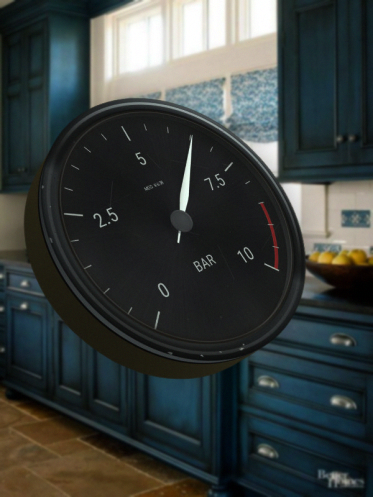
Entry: 6.5,bar
